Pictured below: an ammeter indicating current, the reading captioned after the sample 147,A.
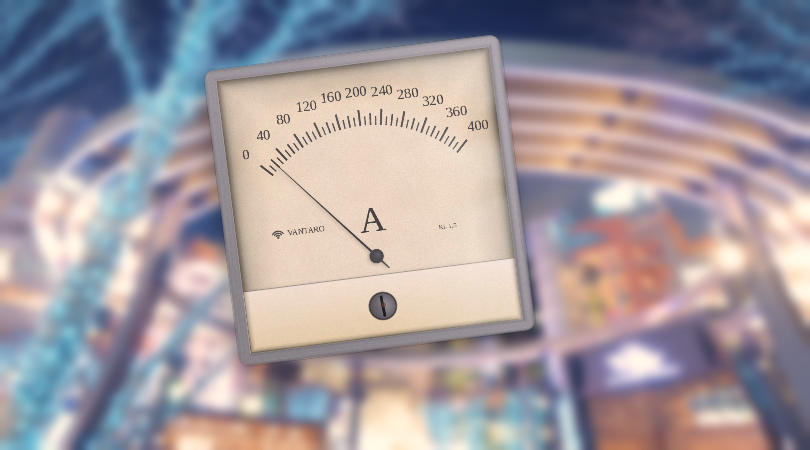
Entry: 20,A
